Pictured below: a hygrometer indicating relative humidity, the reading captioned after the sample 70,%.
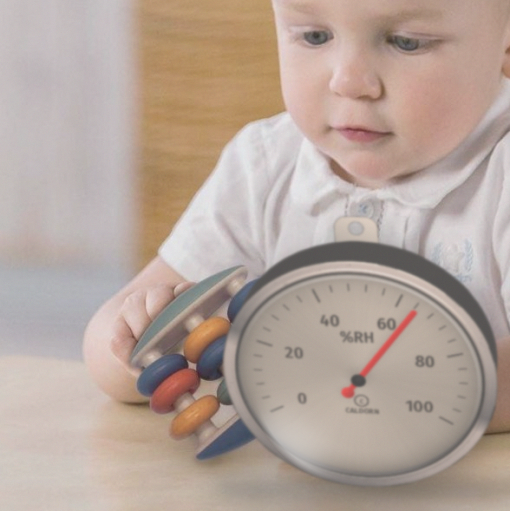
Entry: 64,%
